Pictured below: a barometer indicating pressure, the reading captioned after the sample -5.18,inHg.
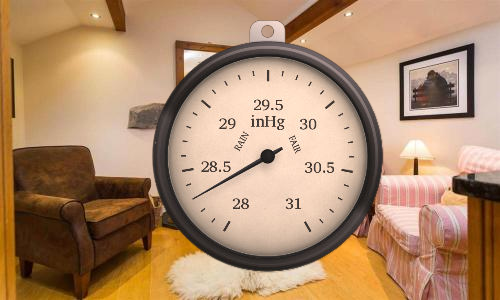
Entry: 28.3,inHg
